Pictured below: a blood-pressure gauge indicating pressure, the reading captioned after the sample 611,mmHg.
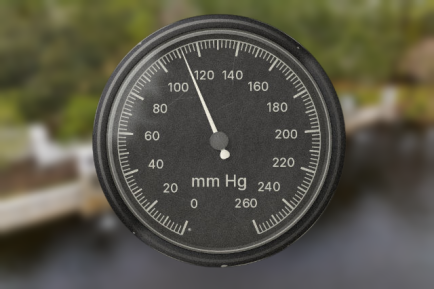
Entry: 112,mmHg
